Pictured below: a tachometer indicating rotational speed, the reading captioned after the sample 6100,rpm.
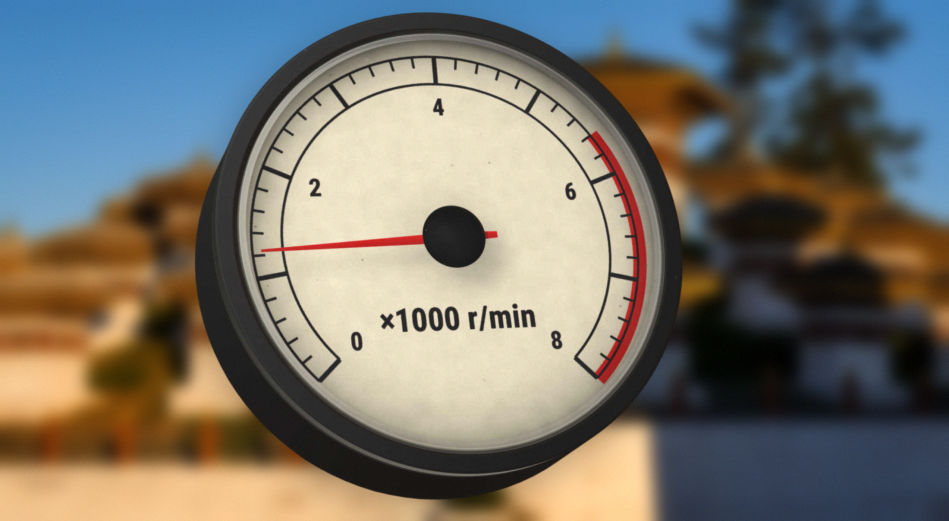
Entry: 1200,rpm
